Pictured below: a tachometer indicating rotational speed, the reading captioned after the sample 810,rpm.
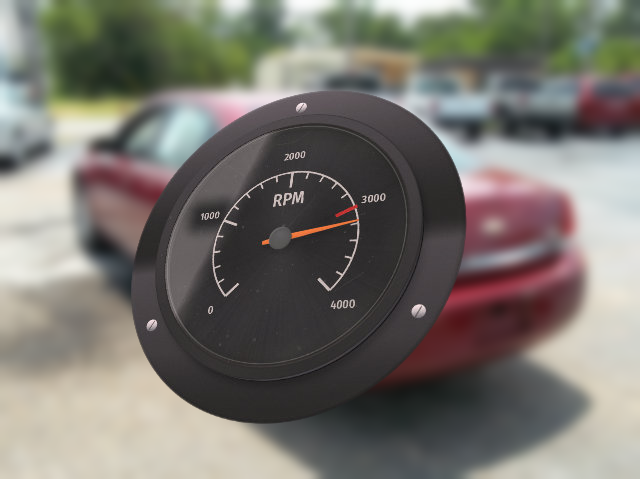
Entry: 3200,rpm
